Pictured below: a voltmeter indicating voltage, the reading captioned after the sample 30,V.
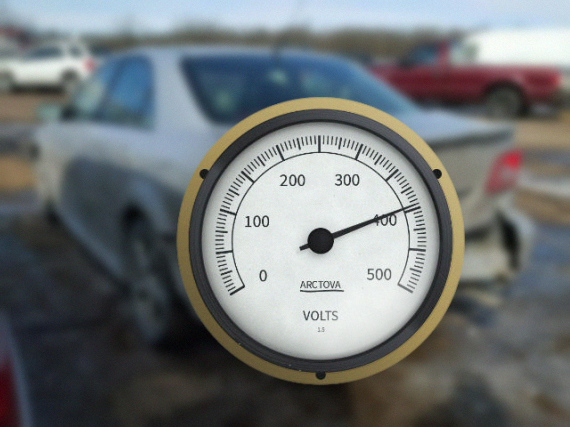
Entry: 395,V
